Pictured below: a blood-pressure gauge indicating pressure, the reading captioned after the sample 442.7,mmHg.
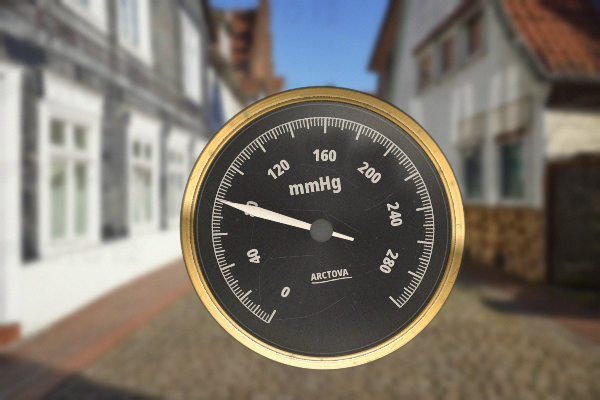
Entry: 80,mmHg
